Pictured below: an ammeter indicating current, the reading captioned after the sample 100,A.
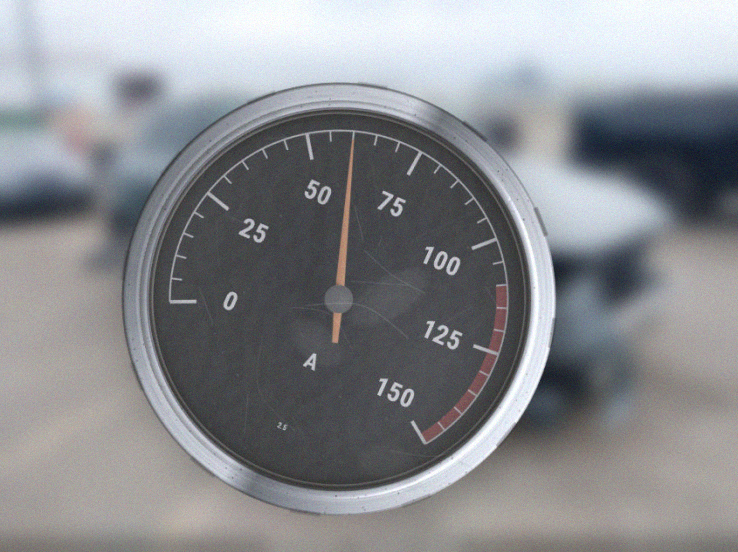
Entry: 60,A
